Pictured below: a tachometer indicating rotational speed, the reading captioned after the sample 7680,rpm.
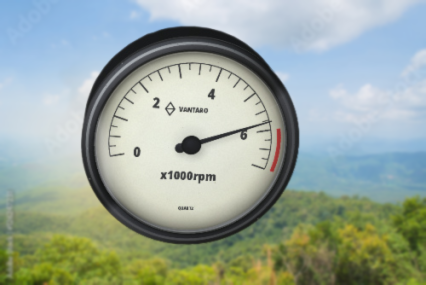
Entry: 5750,rpm
